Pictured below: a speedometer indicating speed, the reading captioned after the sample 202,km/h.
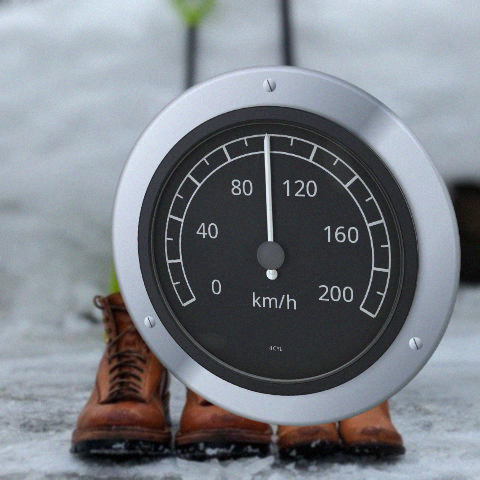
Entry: 100,km/h
